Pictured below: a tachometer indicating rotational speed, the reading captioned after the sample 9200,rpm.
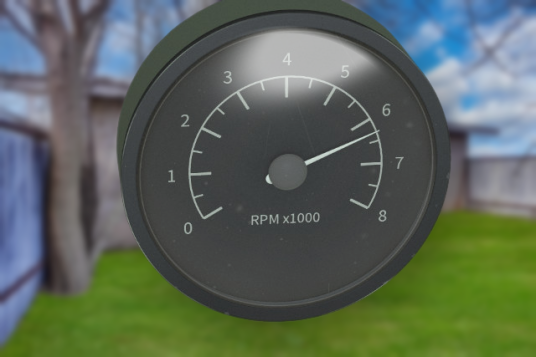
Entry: 6250,rpm
